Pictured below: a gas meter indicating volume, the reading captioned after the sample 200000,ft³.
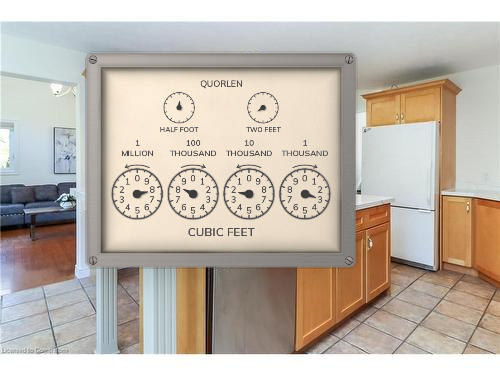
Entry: 782300,ft³
